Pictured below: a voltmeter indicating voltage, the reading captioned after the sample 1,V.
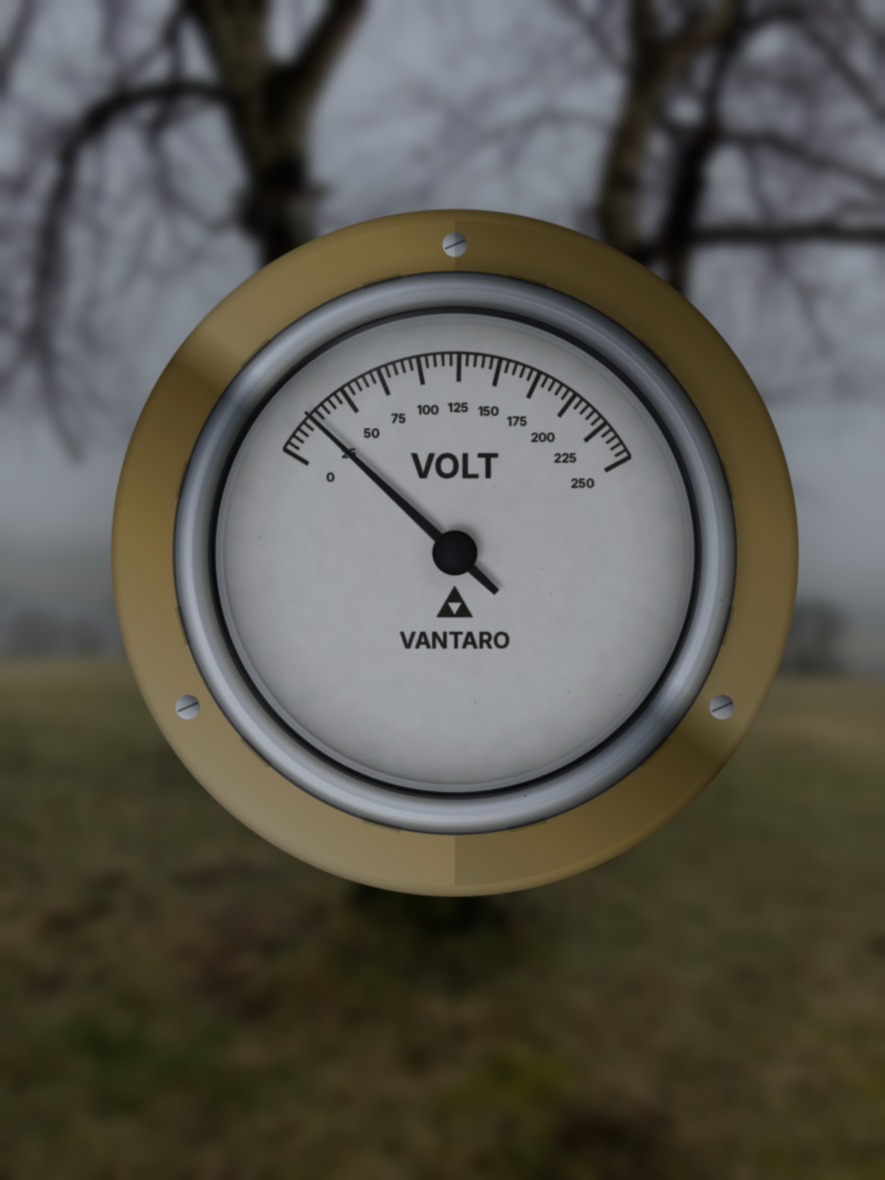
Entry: 25,V
